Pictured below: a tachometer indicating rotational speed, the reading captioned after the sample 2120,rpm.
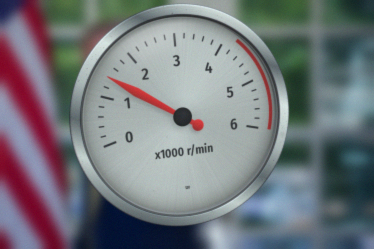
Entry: 1400,rpm
